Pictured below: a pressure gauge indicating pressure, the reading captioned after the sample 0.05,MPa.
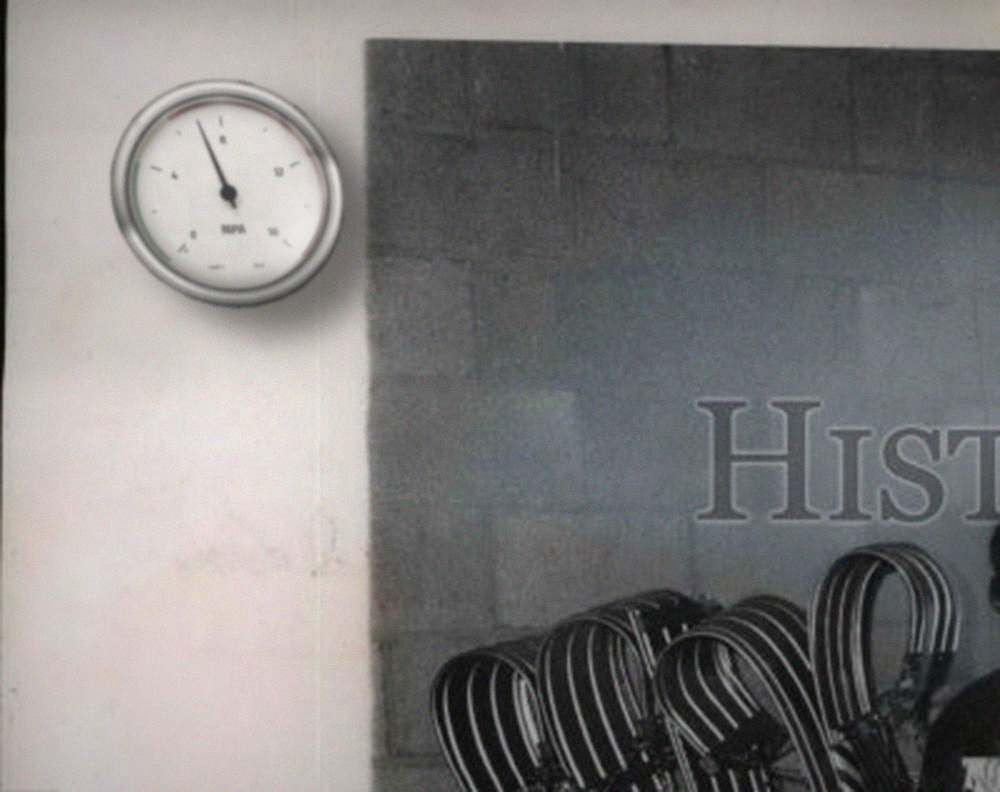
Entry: 7,MPa
